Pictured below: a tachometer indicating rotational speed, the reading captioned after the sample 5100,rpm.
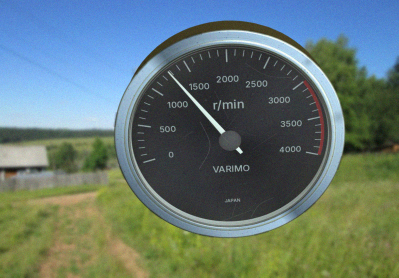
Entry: 1300,rpm
